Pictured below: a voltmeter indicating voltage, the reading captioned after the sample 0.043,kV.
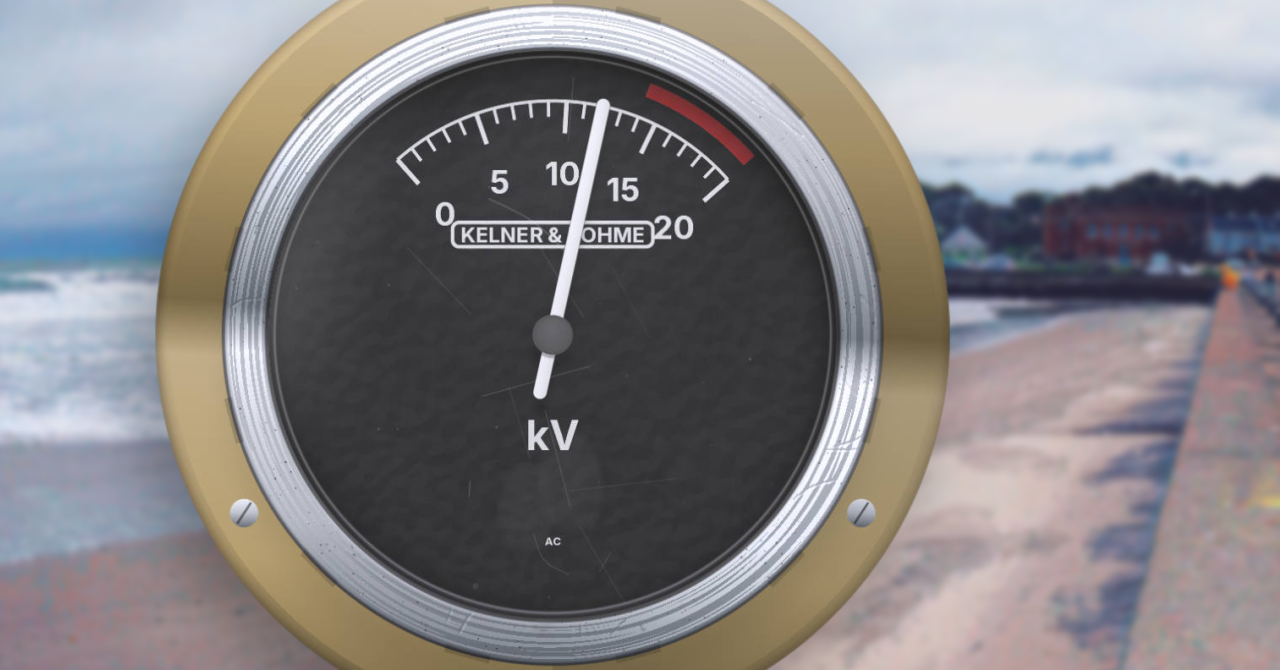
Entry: 12,kV
